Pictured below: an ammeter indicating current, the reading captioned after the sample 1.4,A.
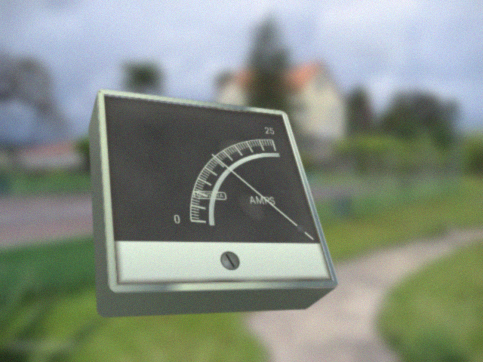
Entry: 12.5,A
